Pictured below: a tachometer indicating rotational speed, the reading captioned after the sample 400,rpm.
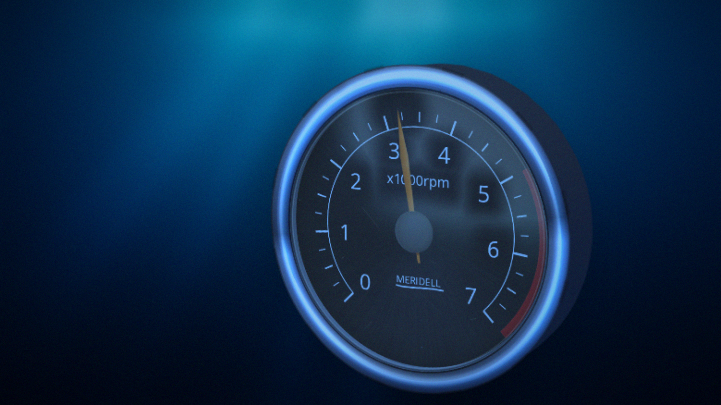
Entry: 3250,rpm
